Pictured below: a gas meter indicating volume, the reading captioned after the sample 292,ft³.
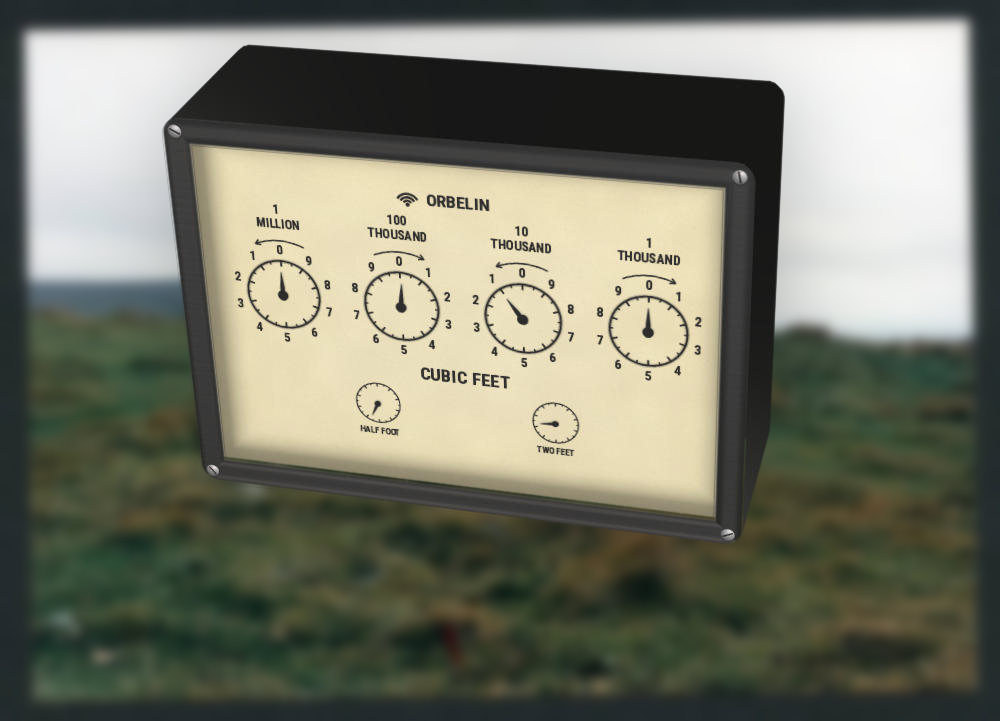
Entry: 1000,ft³
